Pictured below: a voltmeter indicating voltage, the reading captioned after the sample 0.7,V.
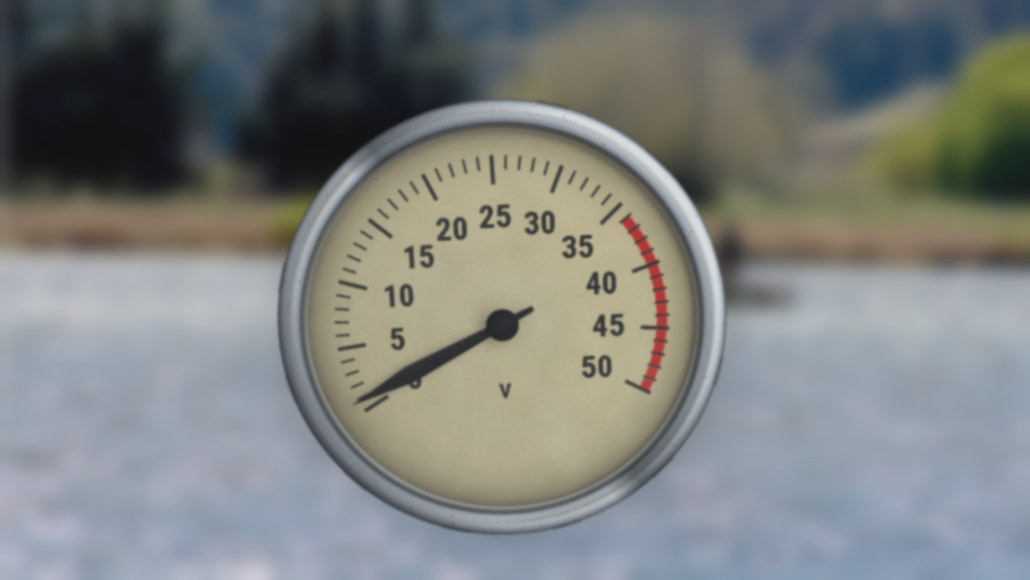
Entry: 1,V
